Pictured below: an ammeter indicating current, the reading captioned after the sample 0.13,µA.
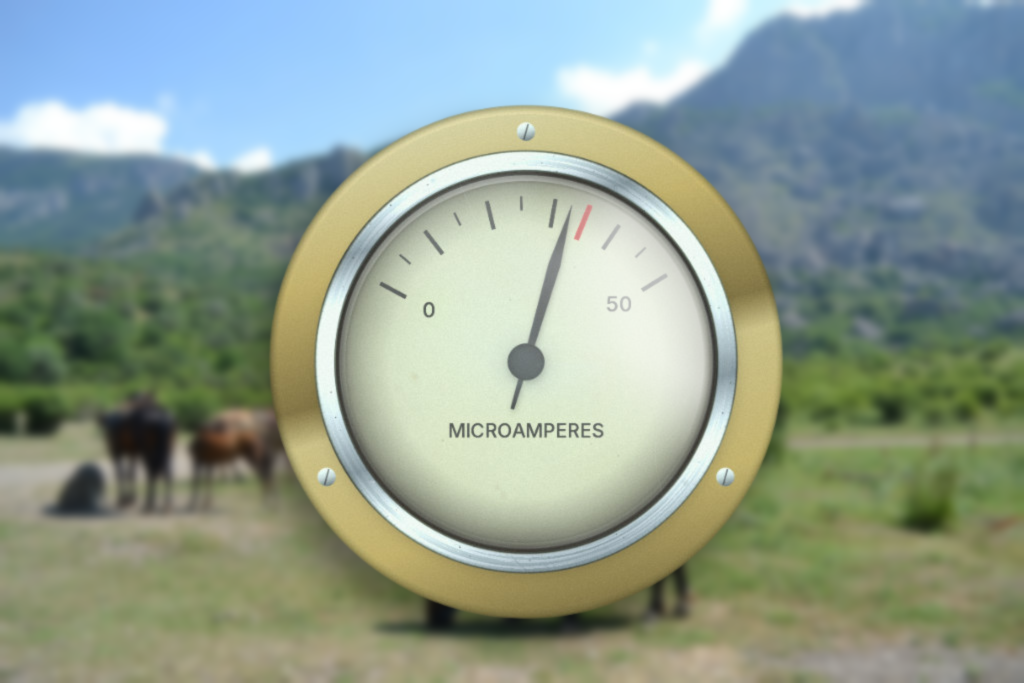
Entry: 32.5,µA
